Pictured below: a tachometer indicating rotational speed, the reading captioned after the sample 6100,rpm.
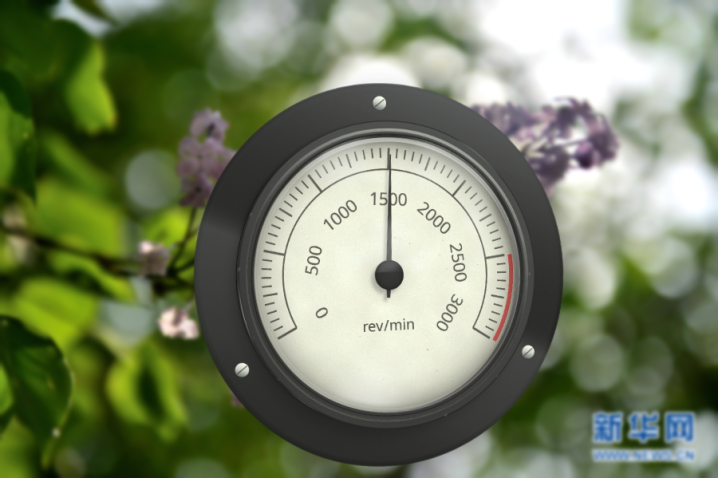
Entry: 1500,rpm
